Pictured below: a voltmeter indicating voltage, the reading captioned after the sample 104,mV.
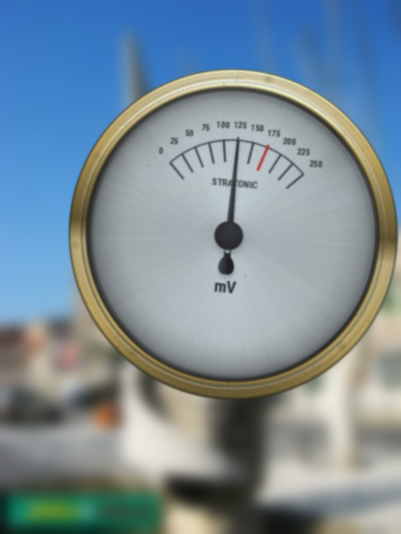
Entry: 125,mV
